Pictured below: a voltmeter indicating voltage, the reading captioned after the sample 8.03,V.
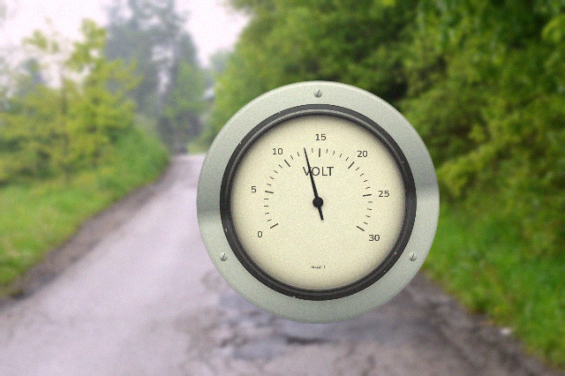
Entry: 13,V
